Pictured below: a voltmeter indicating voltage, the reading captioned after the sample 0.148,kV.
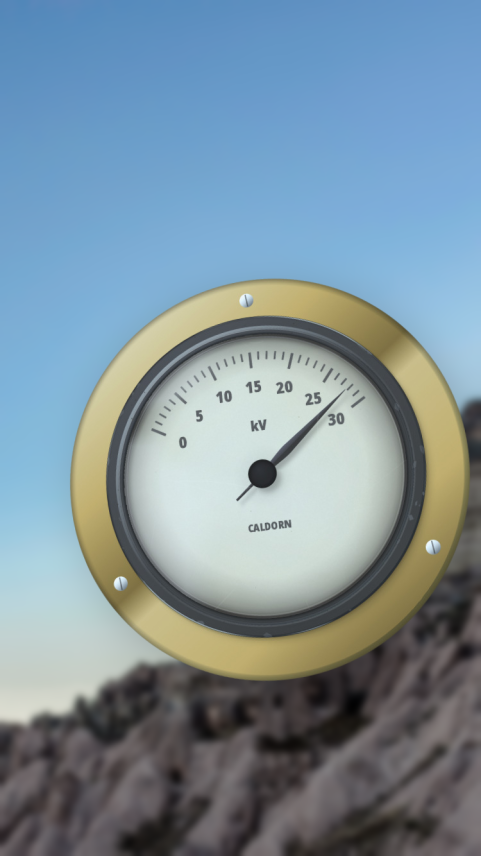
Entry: 28,kV
